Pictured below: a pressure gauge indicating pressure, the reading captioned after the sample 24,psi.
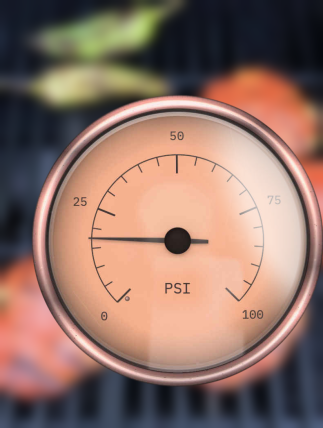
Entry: 17.5,psi
